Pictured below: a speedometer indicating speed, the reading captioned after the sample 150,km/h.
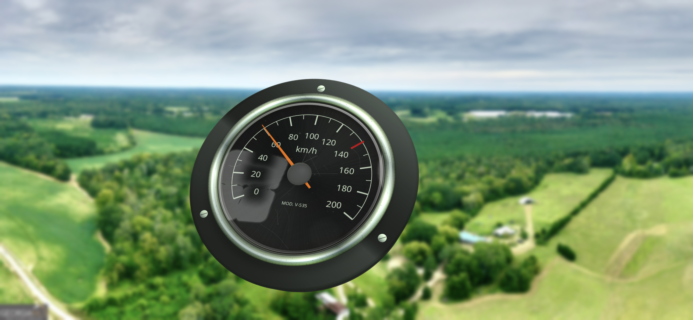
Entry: 60,km/h
